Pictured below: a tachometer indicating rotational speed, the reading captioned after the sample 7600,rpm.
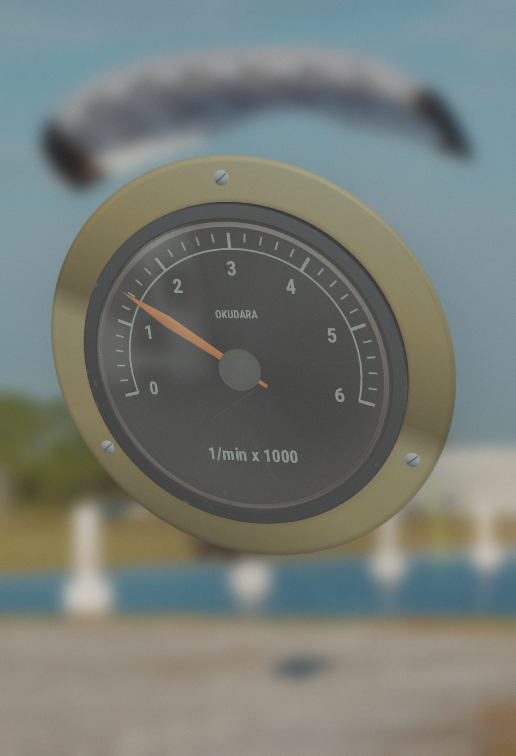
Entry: 1400,rpm
